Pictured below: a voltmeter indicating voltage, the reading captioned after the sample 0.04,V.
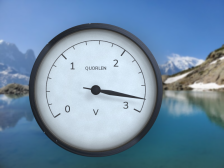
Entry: 2.8,V
